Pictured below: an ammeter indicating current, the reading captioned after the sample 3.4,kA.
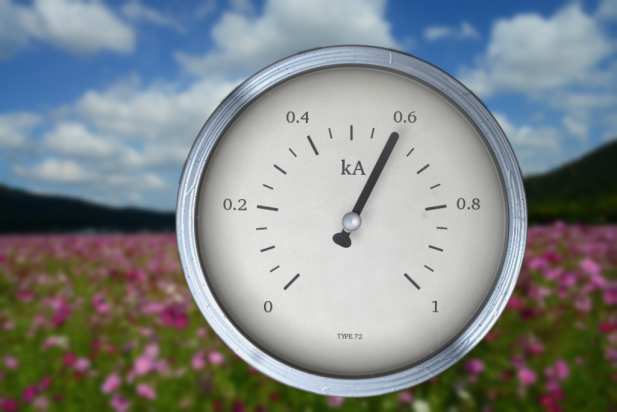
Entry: 0.6,kA
